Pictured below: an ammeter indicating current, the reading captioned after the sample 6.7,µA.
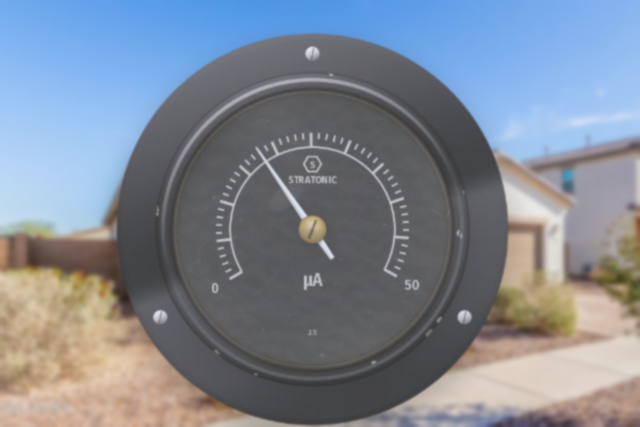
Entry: 18,µA
